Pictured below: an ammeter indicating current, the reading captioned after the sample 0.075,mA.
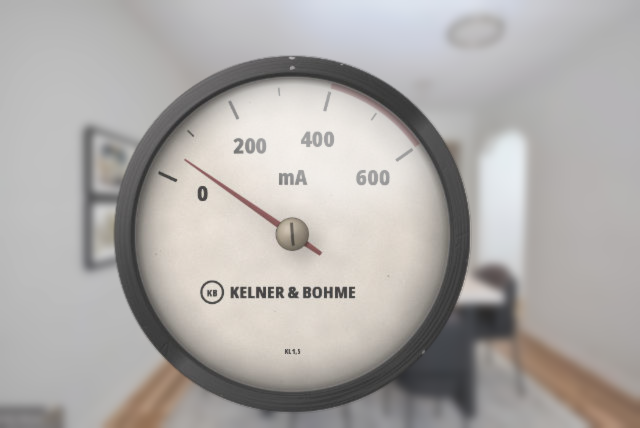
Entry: 50,mA
